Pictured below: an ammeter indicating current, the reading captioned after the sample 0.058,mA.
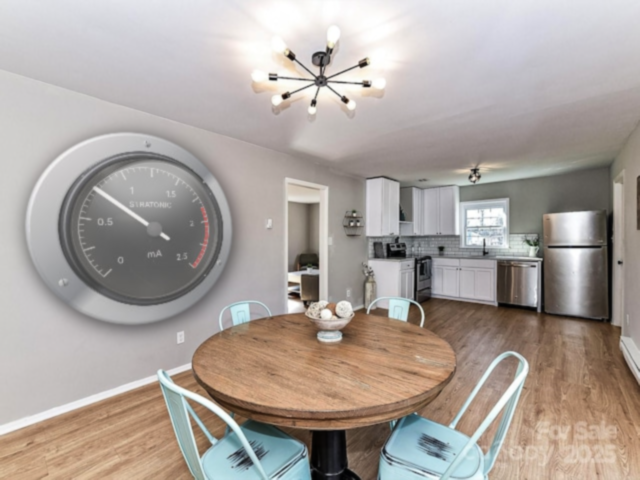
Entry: 0.75,mA
